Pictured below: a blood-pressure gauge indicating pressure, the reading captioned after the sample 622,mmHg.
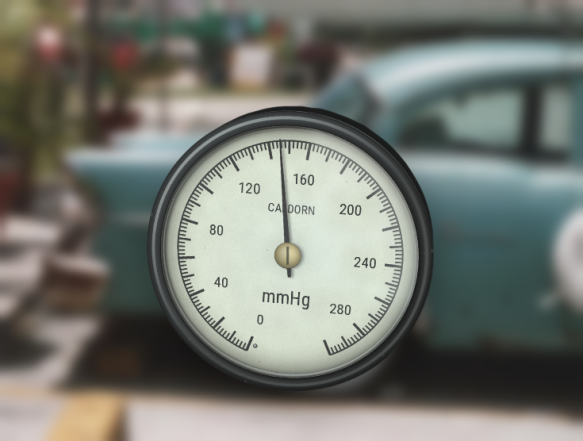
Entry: 146,mmHg
